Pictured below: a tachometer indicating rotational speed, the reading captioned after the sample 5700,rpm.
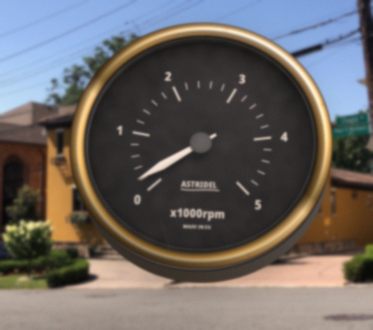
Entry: 200,rpm
